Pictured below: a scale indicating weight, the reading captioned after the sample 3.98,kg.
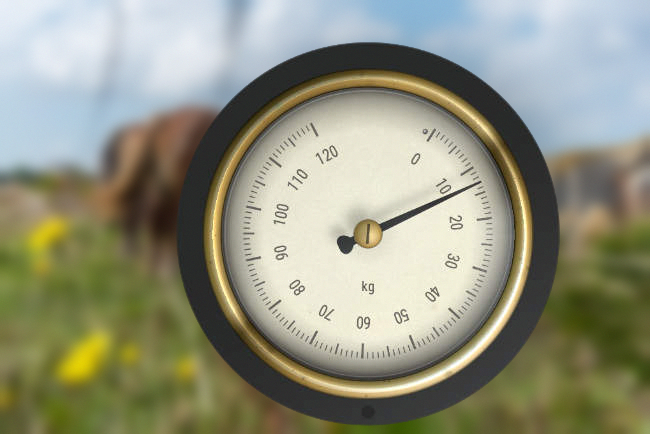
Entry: 13,kg
